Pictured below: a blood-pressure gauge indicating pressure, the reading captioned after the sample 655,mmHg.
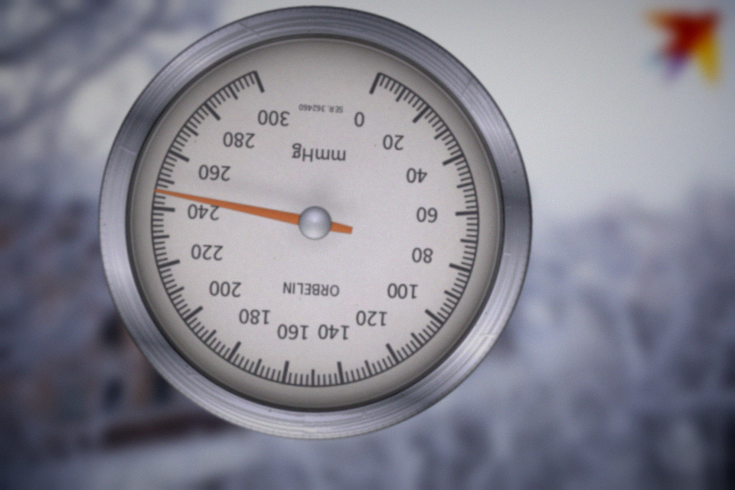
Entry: 246,mmHg
